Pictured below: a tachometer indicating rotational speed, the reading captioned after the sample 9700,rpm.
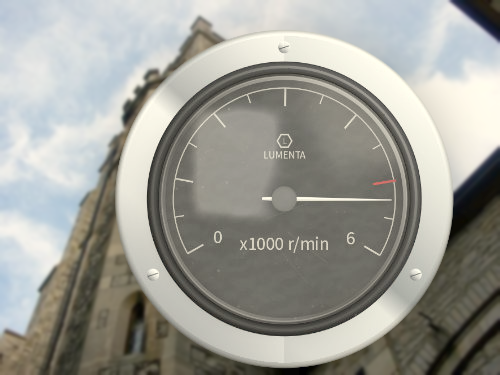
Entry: 5250,rpm
